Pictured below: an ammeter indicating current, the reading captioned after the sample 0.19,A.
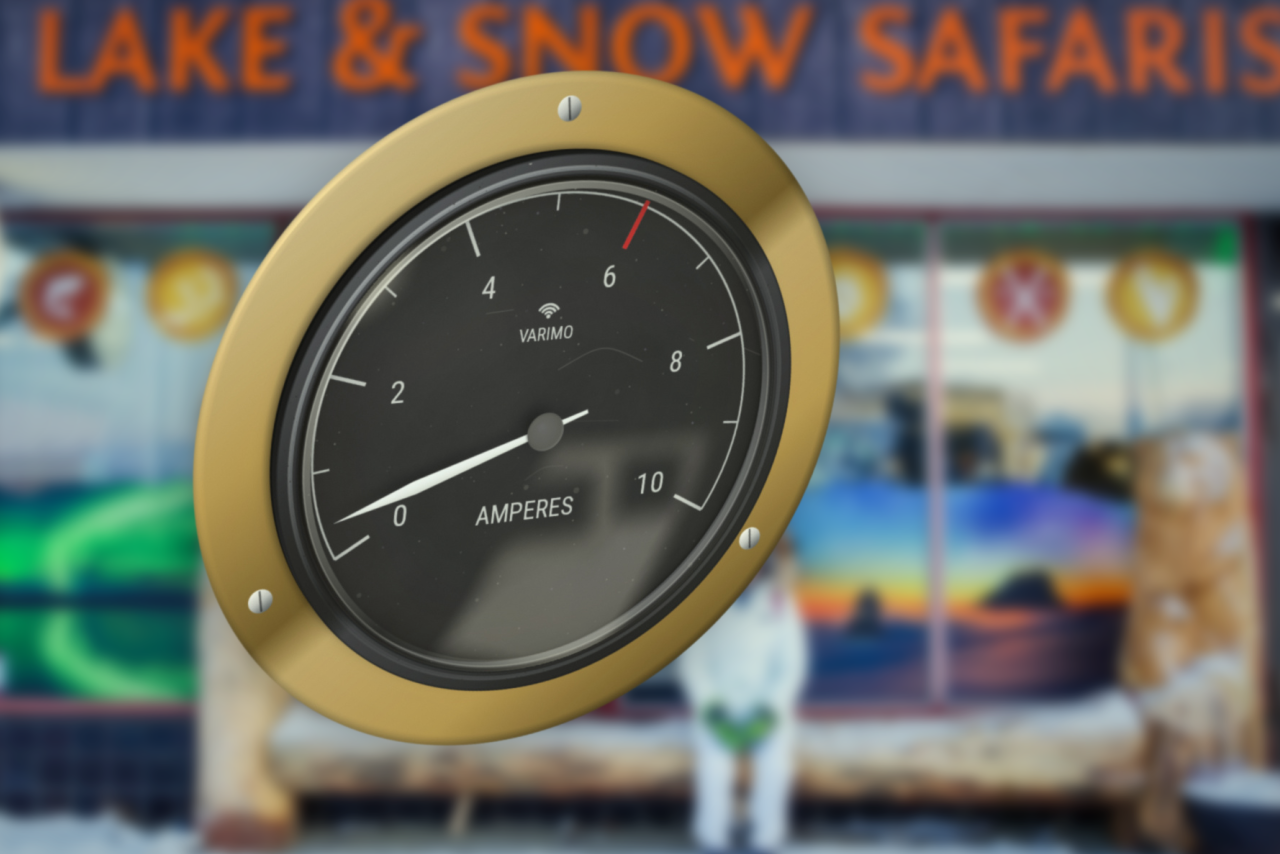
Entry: 0.5,A
